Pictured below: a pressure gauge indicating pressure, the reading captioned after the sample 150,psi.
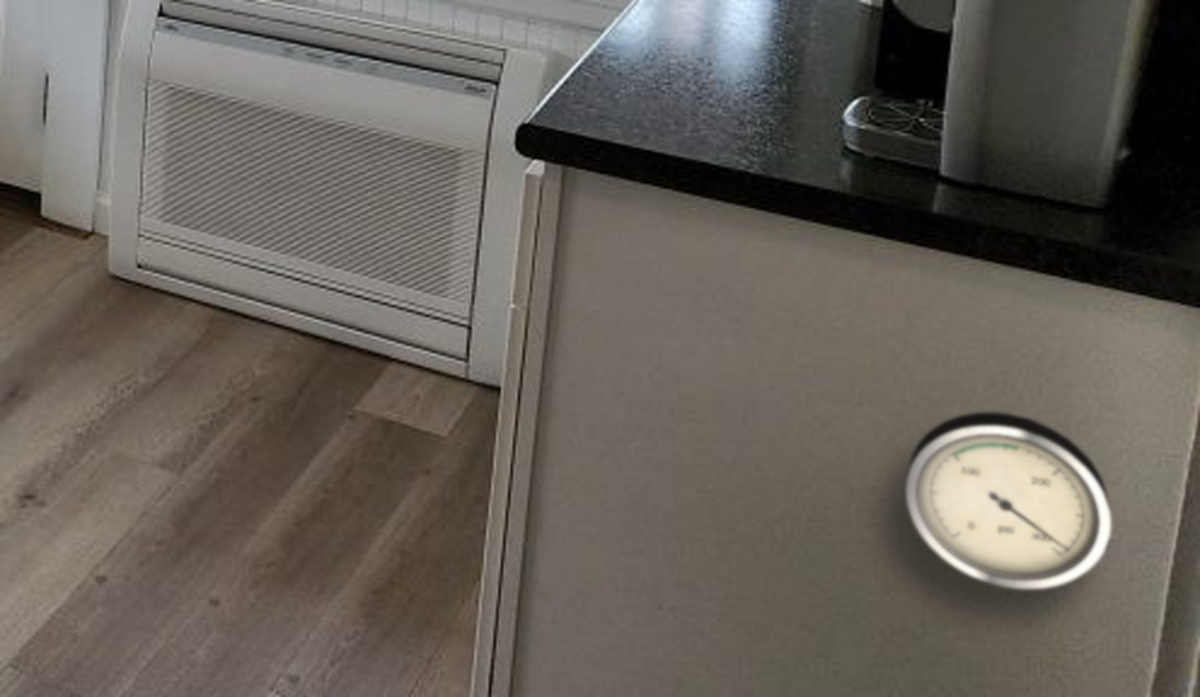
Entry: 290,psi
